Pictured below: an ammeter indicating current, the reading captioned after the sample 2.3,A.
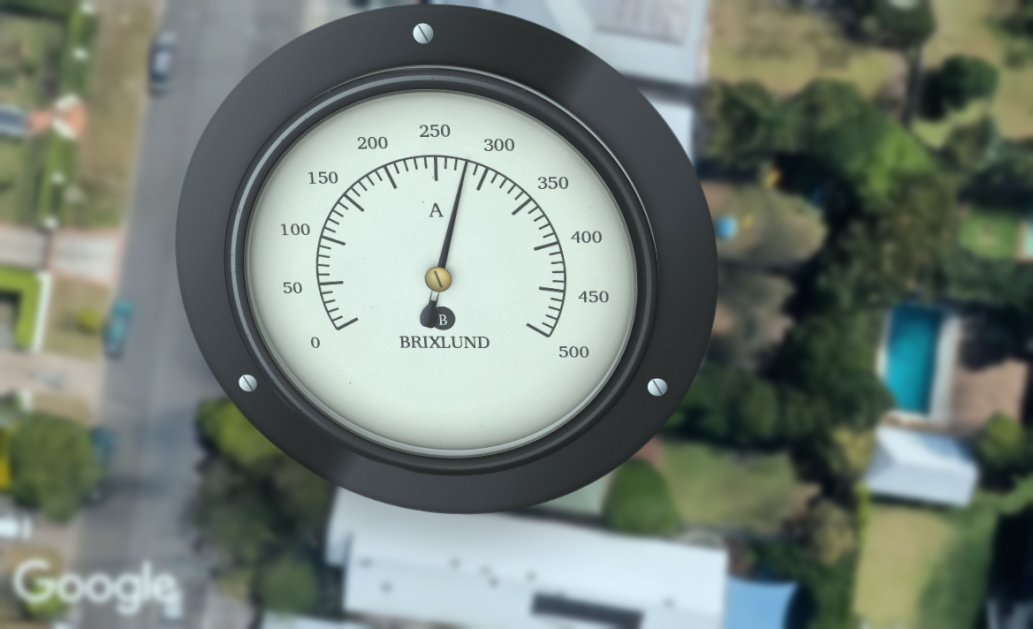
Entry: 280,A
